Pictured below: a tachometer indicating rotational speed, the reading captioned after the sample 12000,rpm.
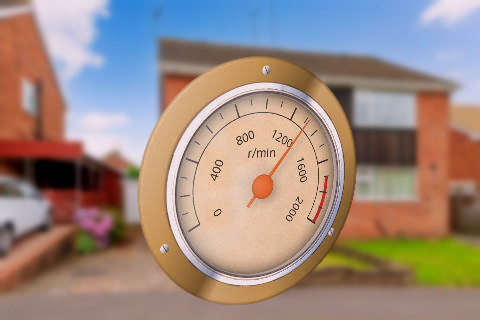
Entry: 1300,rpm
